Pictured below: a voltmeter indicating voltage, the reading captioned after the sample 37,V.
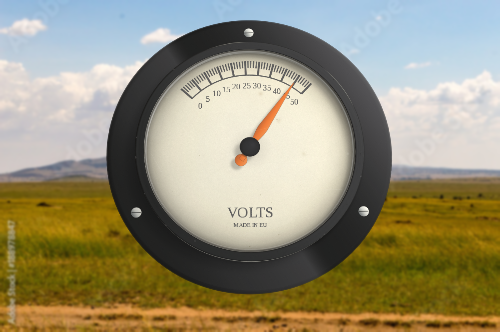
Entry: 45,V
